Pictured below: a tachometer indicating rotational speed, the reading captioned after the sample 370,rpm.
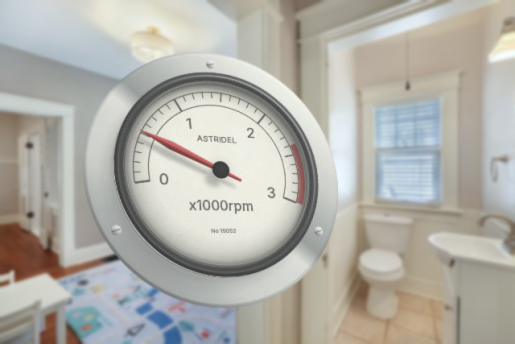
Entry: 500,rpm
